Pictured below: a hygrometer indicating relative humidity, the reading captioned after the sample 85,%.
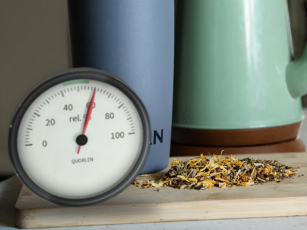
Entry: 60,%
